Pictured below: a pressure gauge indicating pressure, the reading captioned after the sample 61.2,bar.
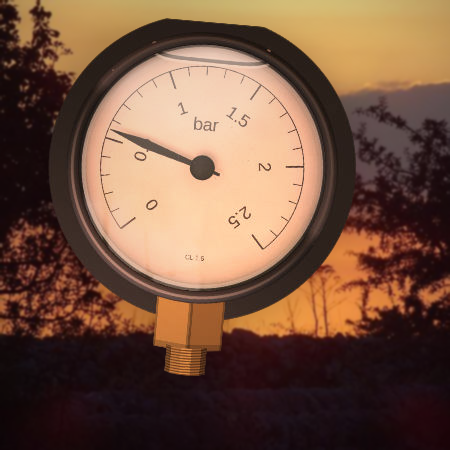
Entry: 0.55,bar
